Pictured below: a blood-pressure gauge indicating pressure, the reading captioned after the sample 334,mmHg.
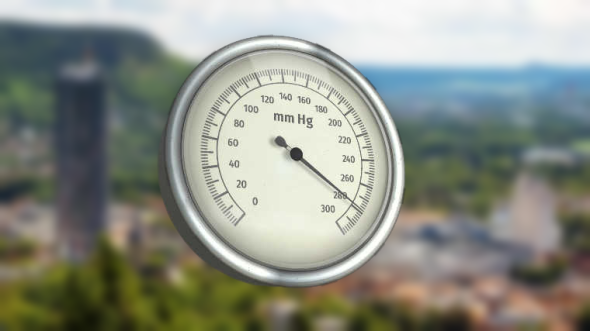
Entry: 280,mmHg
